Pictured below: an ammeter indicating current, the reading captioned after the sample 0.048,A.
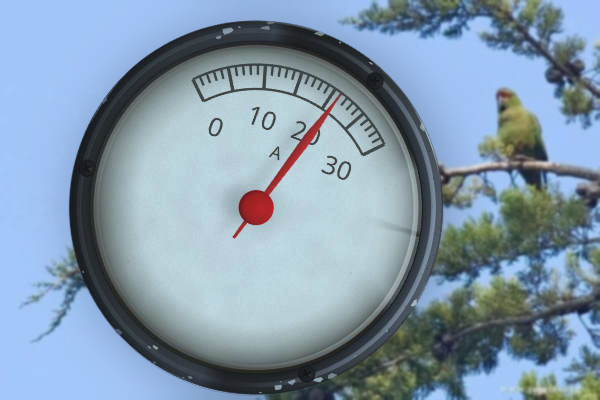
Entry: 21,A
